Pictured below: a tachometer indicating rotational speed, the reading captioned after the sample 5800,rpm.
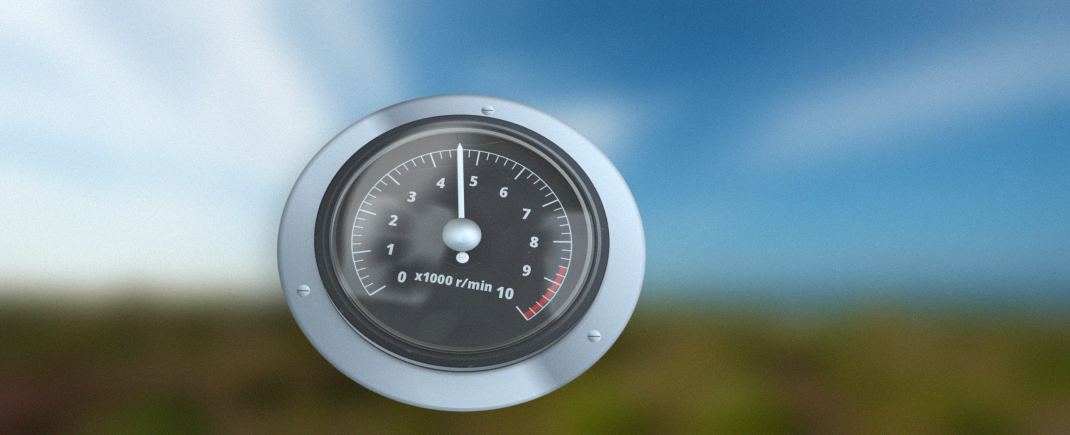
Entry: 4600,rpm
